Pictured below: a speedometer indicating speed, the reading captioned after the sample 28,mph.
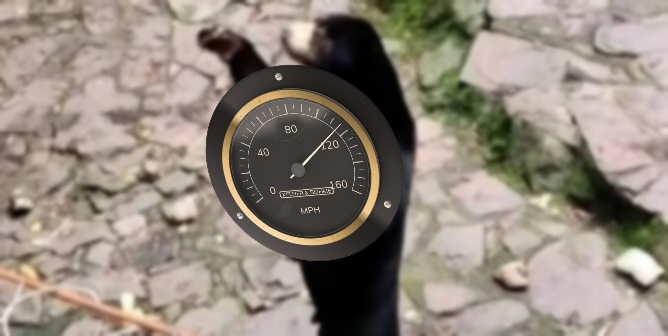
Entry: 115,mph
